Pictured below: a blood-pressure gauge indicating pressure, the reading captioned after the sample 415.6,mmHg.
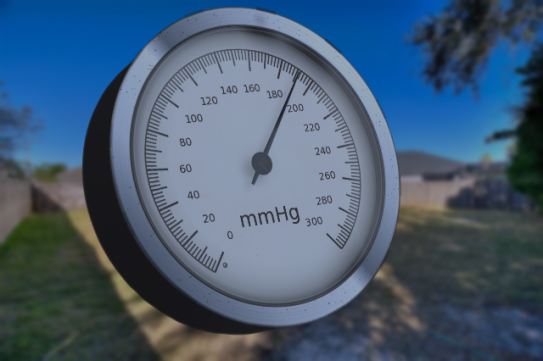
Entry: 190,mmHg
